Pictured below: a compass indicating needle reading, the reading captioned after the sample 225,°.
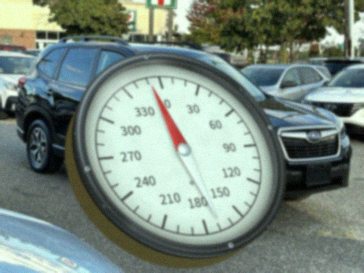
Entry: 350,°
